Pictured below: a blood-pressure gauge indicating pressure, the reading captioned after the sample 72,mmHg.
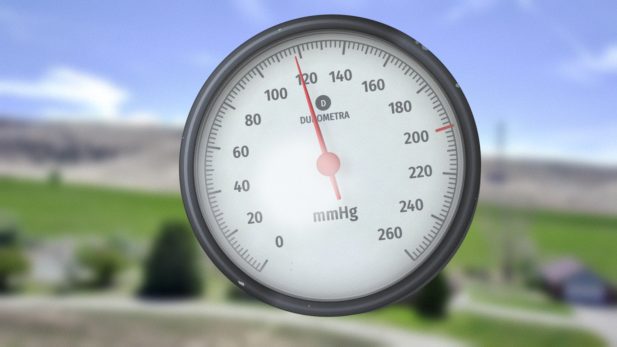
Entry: 118,mmHg
